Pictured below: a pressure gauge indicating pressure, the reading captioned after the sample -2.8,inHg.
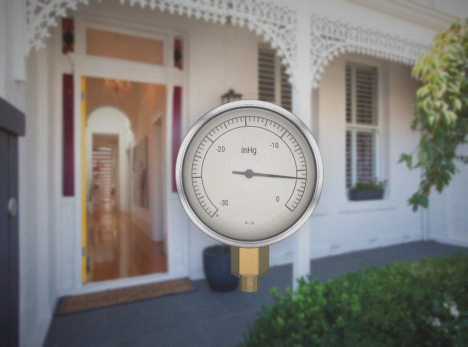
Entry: -4,inHg
